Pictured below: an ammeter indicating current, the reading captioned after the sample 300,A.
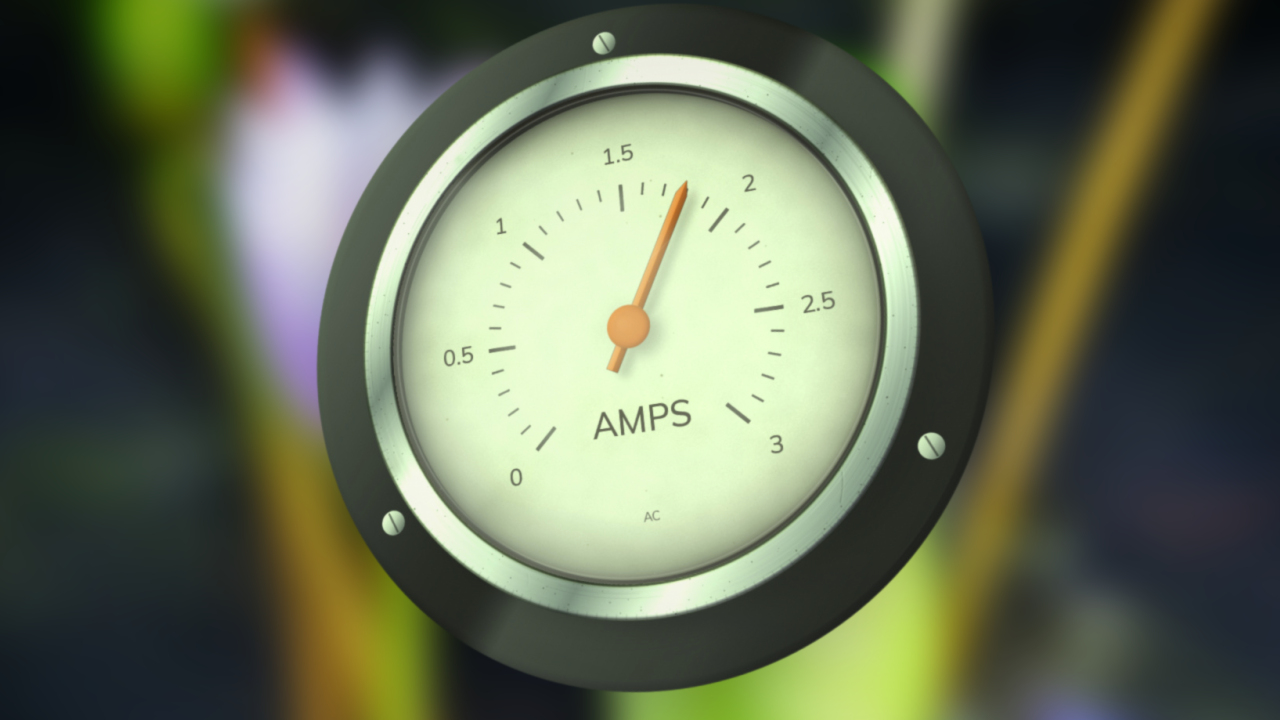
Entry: 1.8,A
